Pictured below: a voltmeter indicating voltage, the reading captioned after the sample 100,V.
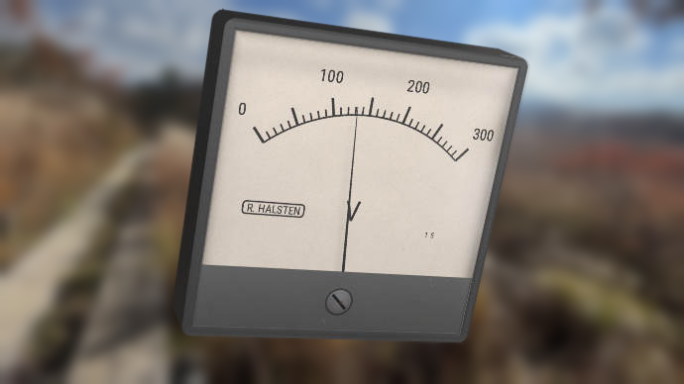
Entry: 130,V
